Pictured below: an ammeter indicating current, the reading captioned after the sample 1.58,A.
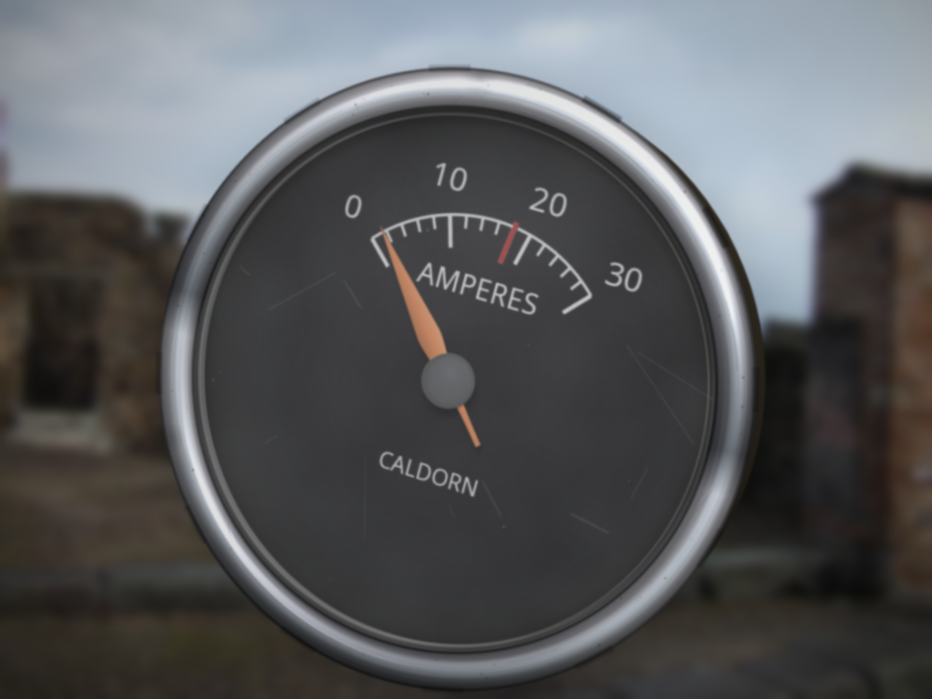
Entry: 2,A
